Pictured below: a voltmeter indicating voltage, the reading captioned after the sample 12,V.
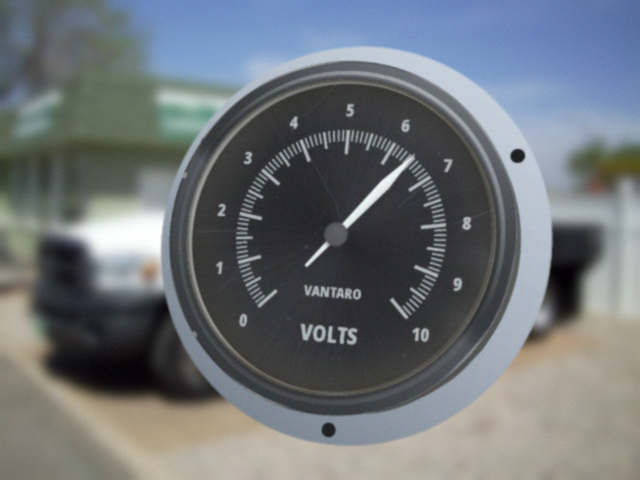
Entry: 6.5,V
